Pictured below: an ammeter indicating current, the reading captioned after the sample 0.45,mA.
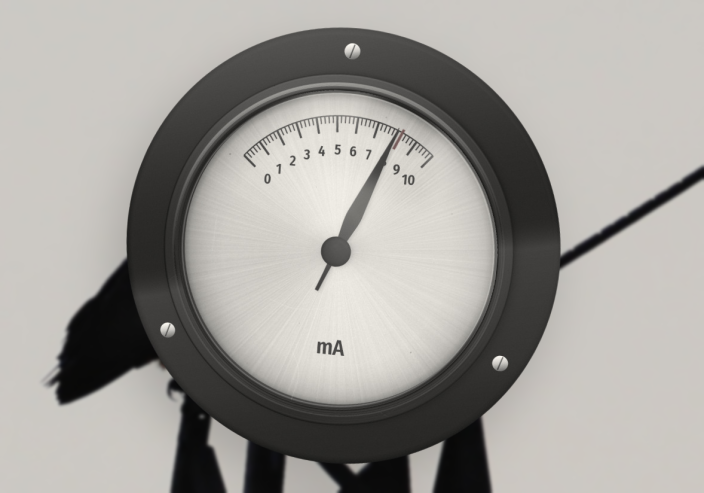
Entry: 8,mA
